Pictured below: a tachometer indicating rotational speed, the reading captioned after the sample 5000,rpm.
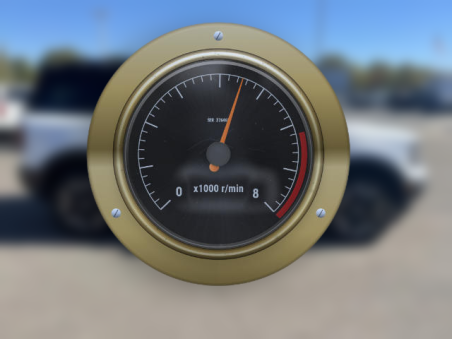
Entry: 4500,rpm
